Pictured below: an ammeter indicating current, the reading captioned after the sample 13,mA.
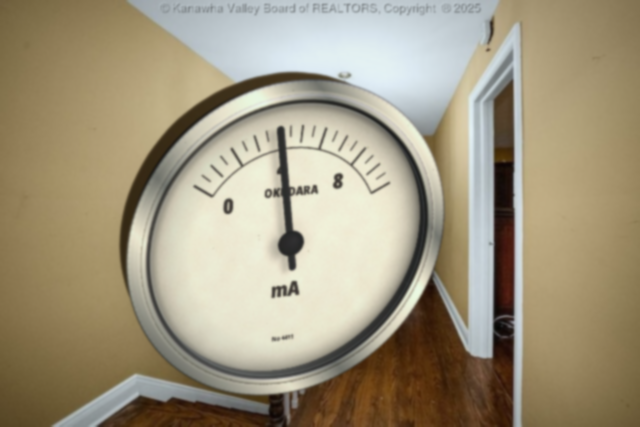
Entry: 4,mA
